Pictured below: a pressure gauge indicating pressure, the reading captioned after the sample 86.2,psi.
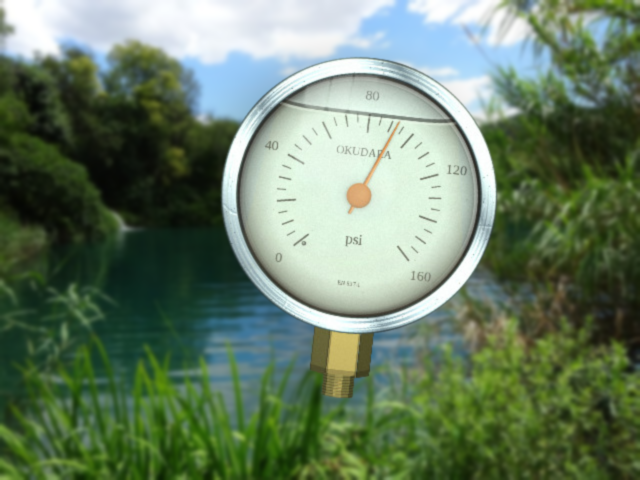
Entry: 92.5,psi
